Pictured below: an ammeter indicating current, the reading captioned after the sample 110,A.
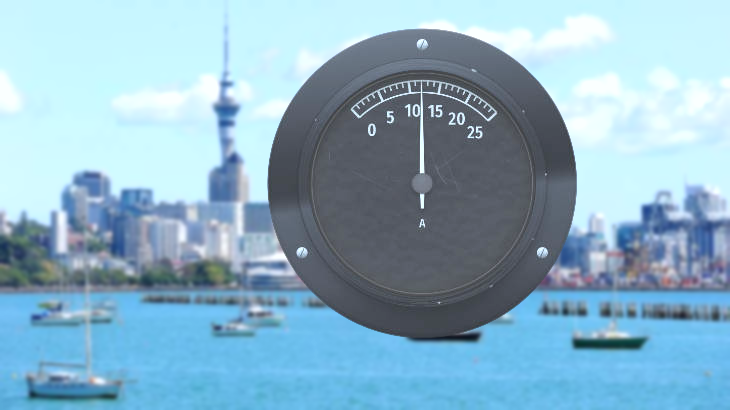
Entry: 12,A
